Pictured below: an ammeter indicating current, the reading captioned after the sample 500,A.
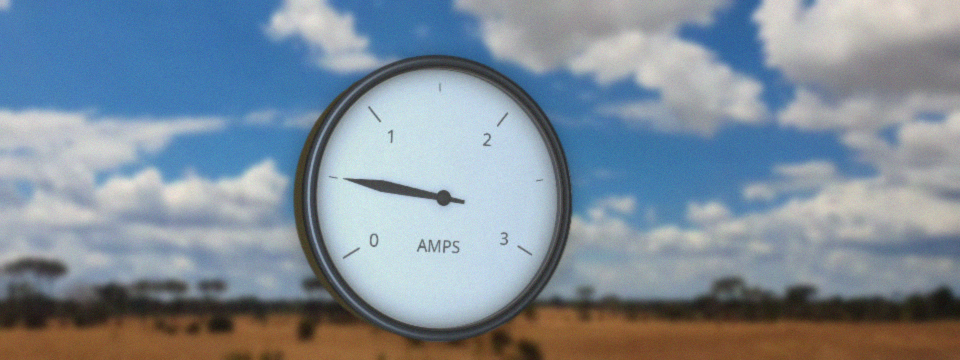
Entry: 0.5,A
